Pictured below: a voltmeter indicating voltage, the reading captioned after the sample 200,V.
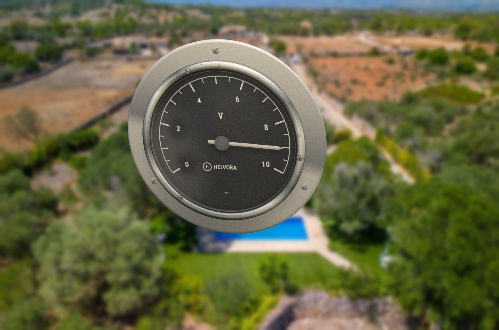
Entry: 9,V
